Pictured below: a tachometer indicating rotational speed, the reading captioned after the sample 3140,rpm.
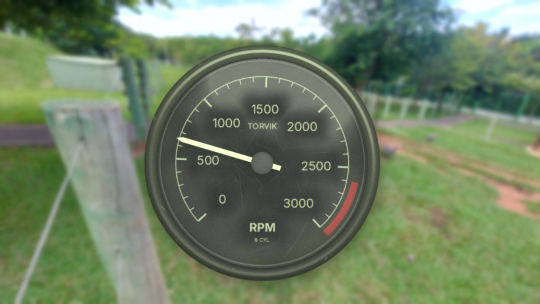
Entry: 650,rpm
